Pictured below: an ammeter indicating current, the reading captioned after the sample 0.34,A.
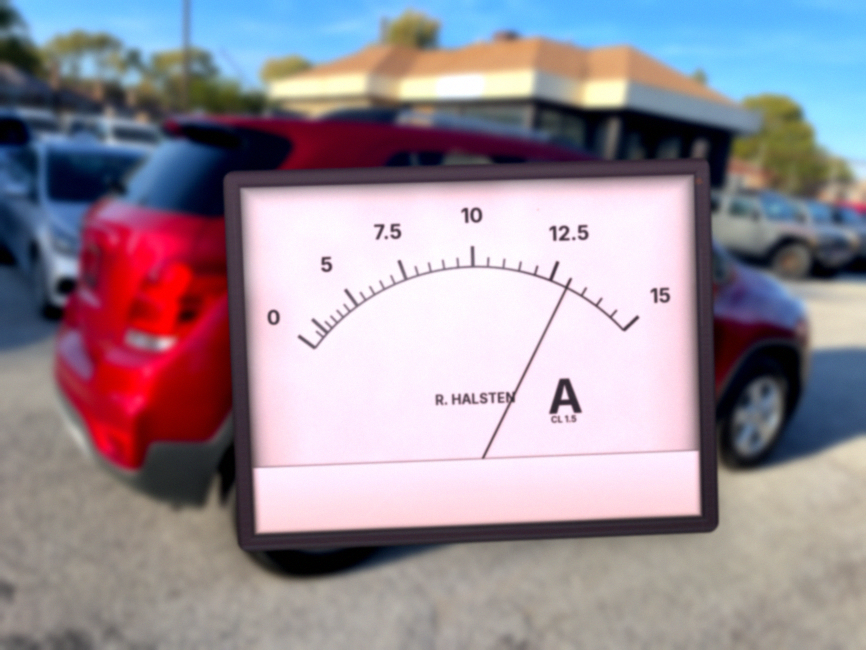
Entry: 13,A
